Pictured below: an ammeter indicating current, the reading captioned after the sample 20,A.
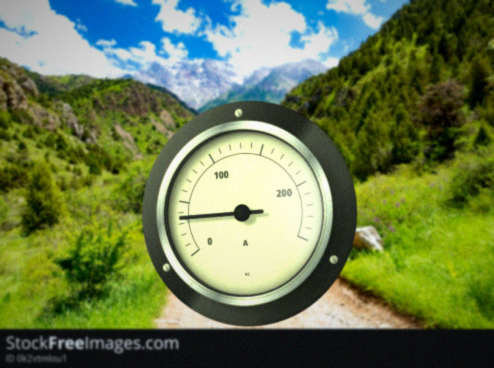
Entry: 35,A
